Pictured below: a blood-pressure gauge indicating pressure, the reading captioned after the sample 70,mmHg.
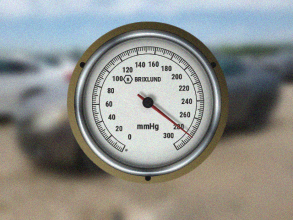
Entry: 280,mmHg
